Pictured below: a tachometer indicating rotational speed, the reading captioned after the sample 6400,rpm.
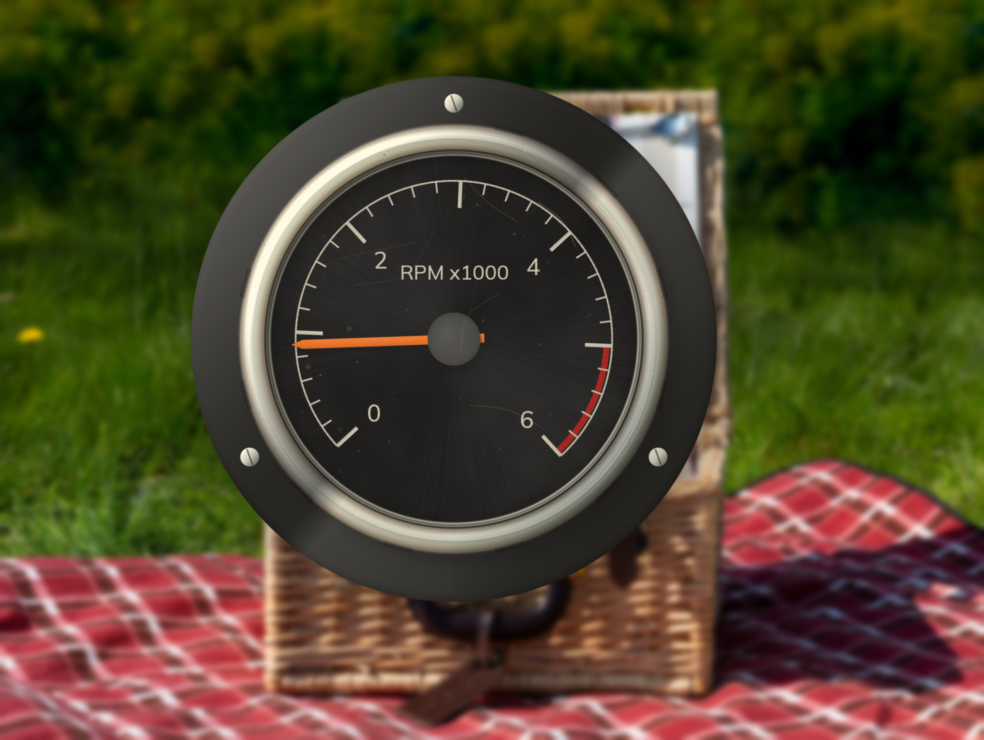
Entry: 900,rpm
